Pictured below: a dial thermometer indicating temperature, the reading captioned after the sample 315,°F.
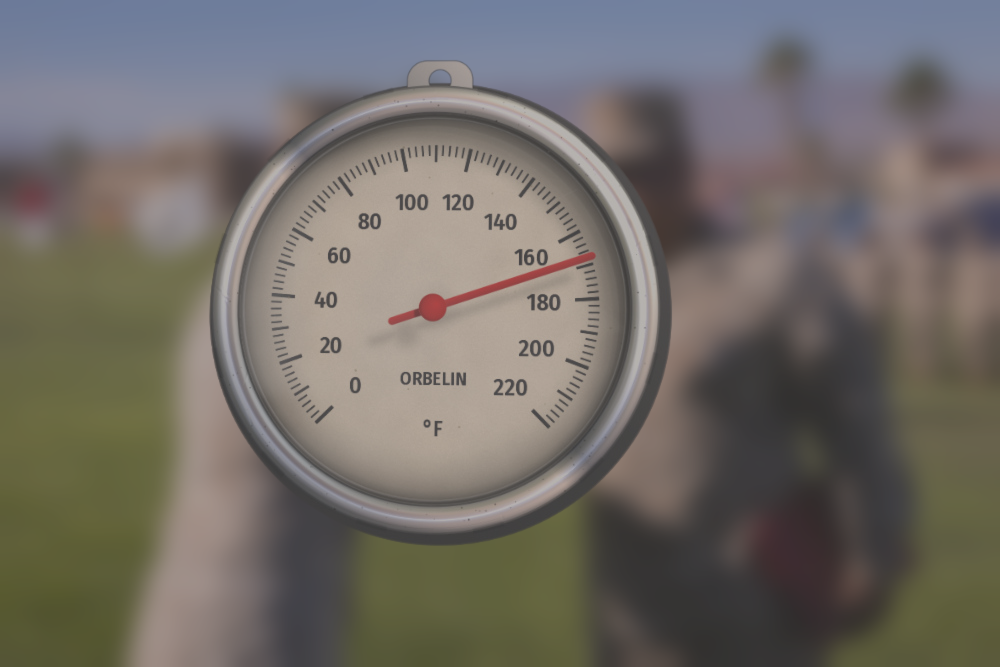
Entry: 168,°F
